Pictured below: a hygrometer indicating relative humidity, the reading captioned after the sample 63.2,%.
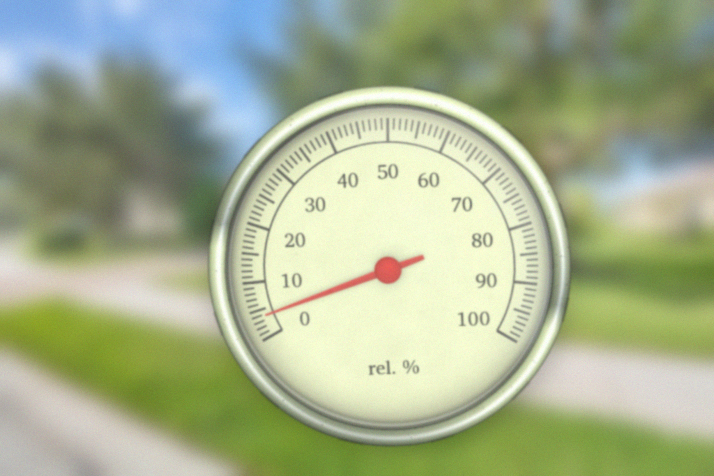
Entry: 4,%
